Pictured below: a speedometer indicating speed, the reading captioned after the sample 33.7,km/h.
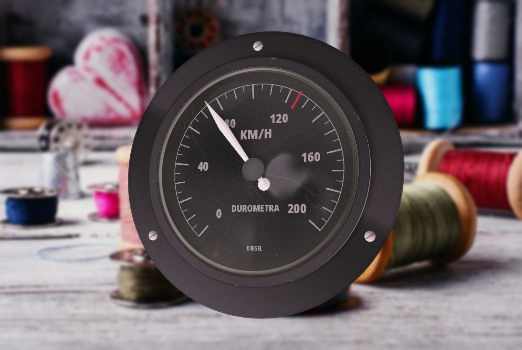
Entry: 75,km/h
